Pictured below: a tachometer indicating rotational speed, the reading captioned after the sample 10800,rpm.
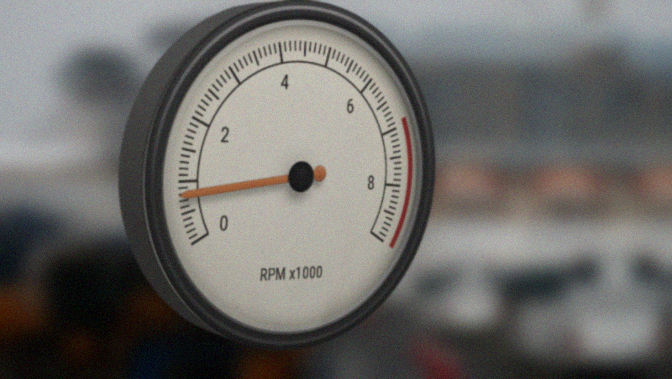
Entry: 800,rpm
